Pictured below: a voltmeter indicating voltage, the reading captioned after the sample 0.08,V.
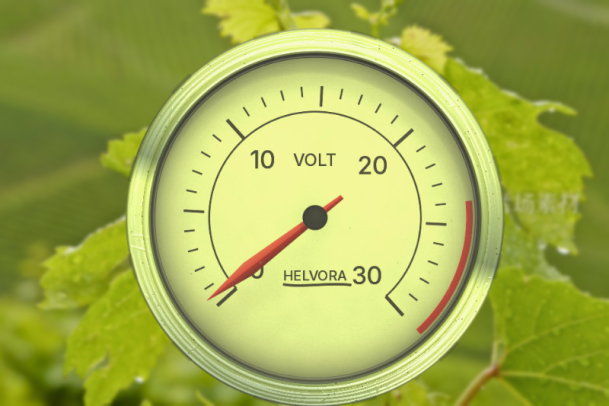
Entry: 0.5,V
